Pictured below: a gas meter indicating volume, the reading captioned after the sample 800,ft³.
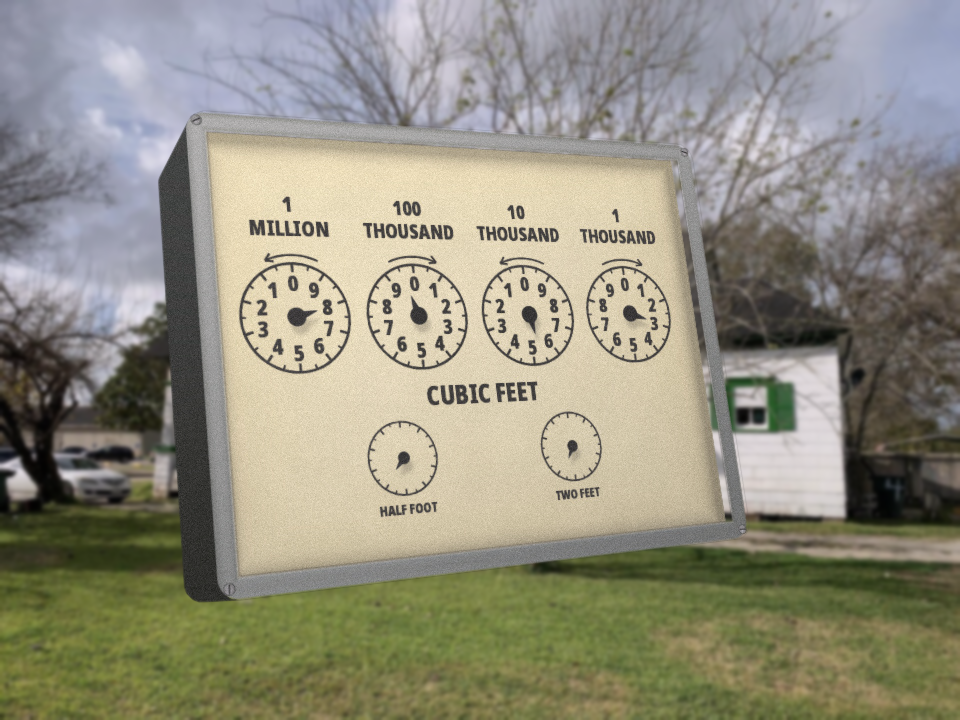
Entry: 795300,ft³
